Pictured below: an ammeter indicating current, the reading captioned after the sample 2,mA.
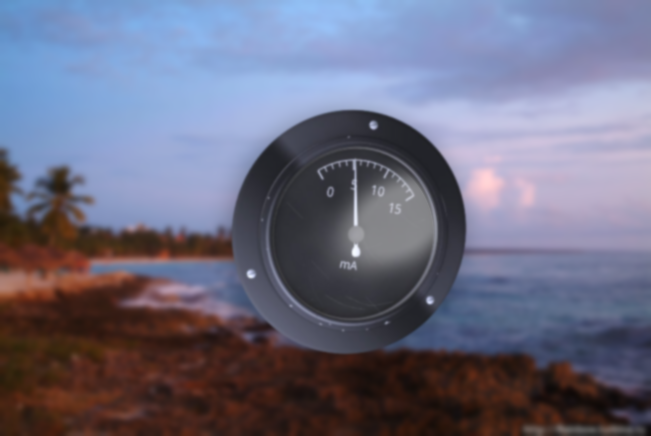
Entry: 5,mA
